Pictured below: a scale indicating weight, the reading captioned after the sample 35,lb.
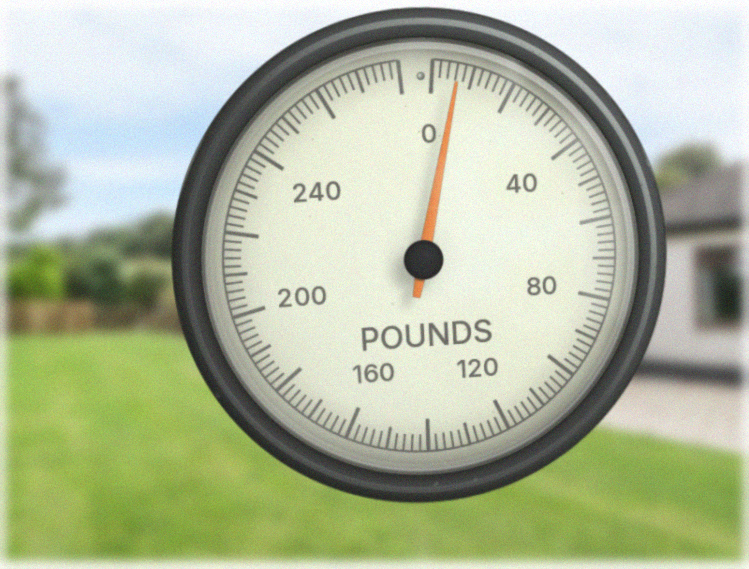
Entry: 6,lb
